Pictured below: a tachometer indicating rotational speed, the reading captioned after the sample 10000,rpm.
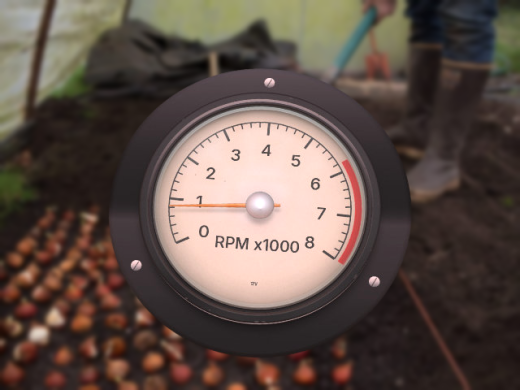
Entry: 800,rpm
